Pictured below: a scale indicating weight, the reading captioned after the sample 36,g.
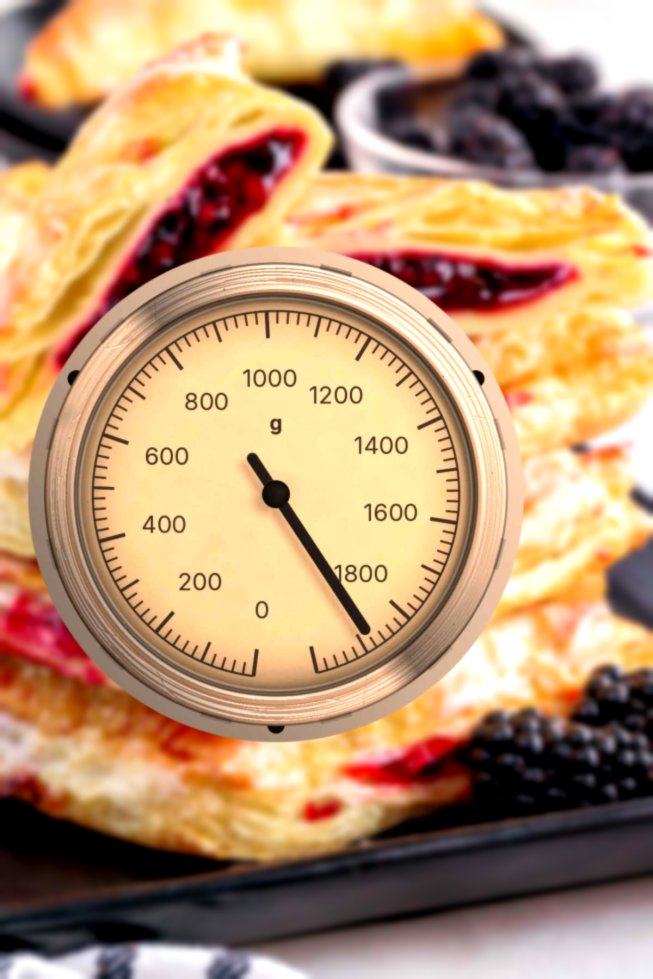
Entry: 1880,g
